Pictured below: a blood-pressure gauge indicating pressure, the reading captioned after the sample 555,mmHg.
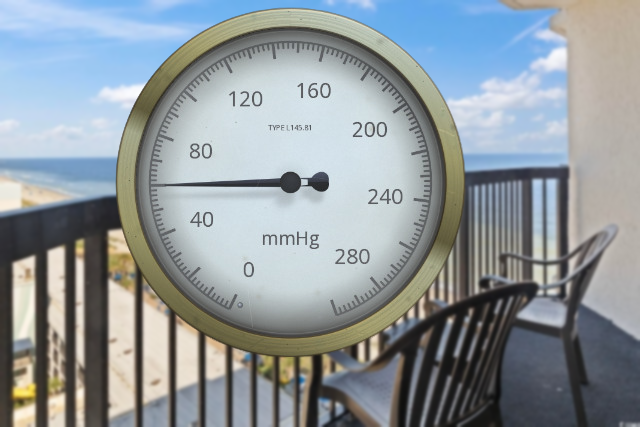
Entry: 60,mmHg
